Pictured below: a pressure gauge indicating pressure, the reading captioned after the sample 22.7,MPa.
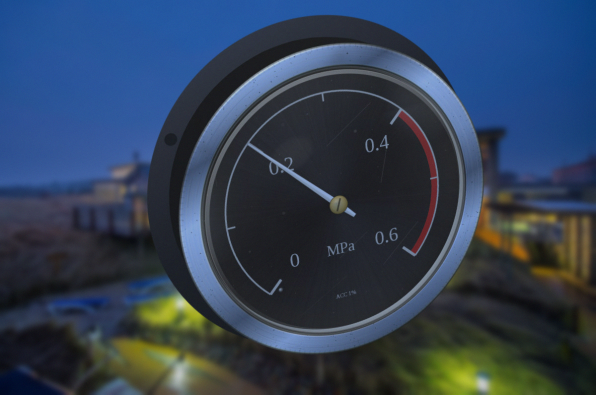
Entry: 0.2,MPa
